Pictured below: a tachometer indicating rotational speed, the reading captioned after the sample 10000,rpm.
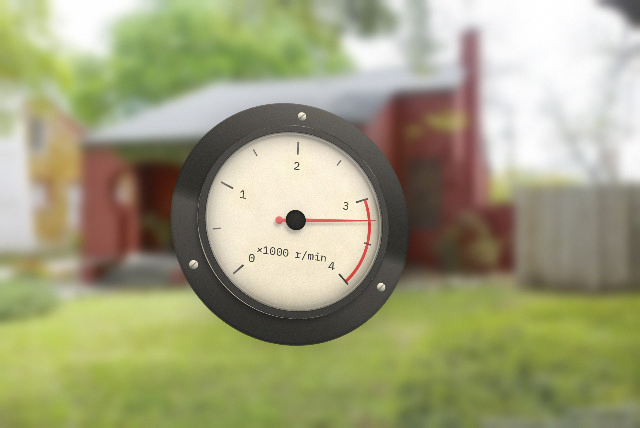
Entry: 3250,rpm
